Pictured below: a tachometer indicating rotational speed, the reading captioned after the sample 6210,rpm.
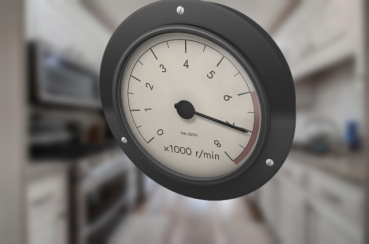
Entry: 7000,rpm
